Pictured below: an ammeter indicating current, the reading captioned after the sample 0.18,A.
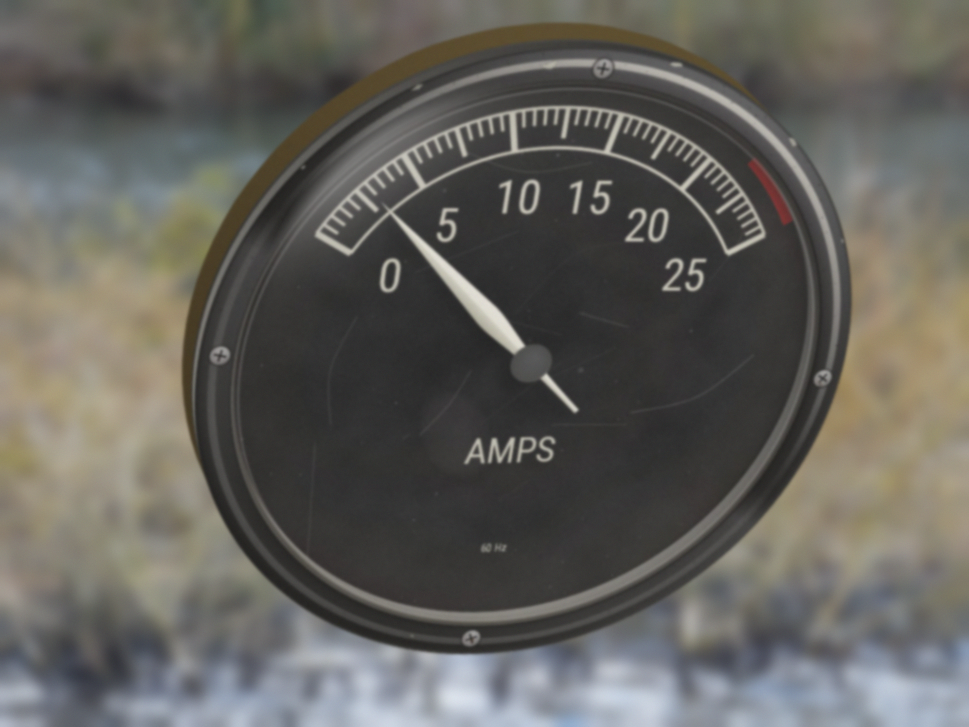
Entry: 3,A
